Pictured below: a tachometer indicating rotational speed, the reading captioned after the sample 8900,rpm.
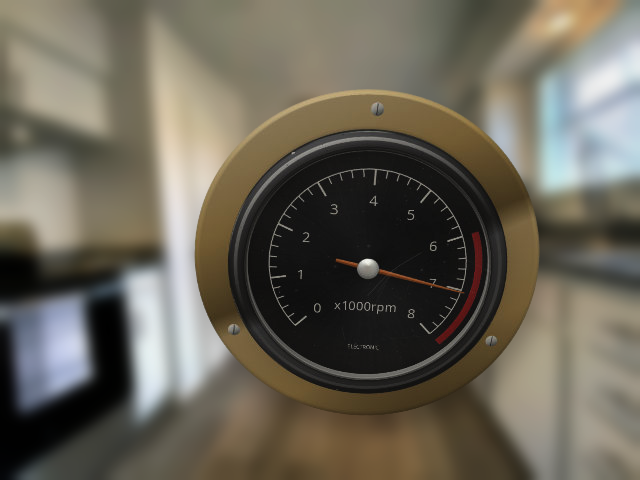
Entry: 7000,rpm
